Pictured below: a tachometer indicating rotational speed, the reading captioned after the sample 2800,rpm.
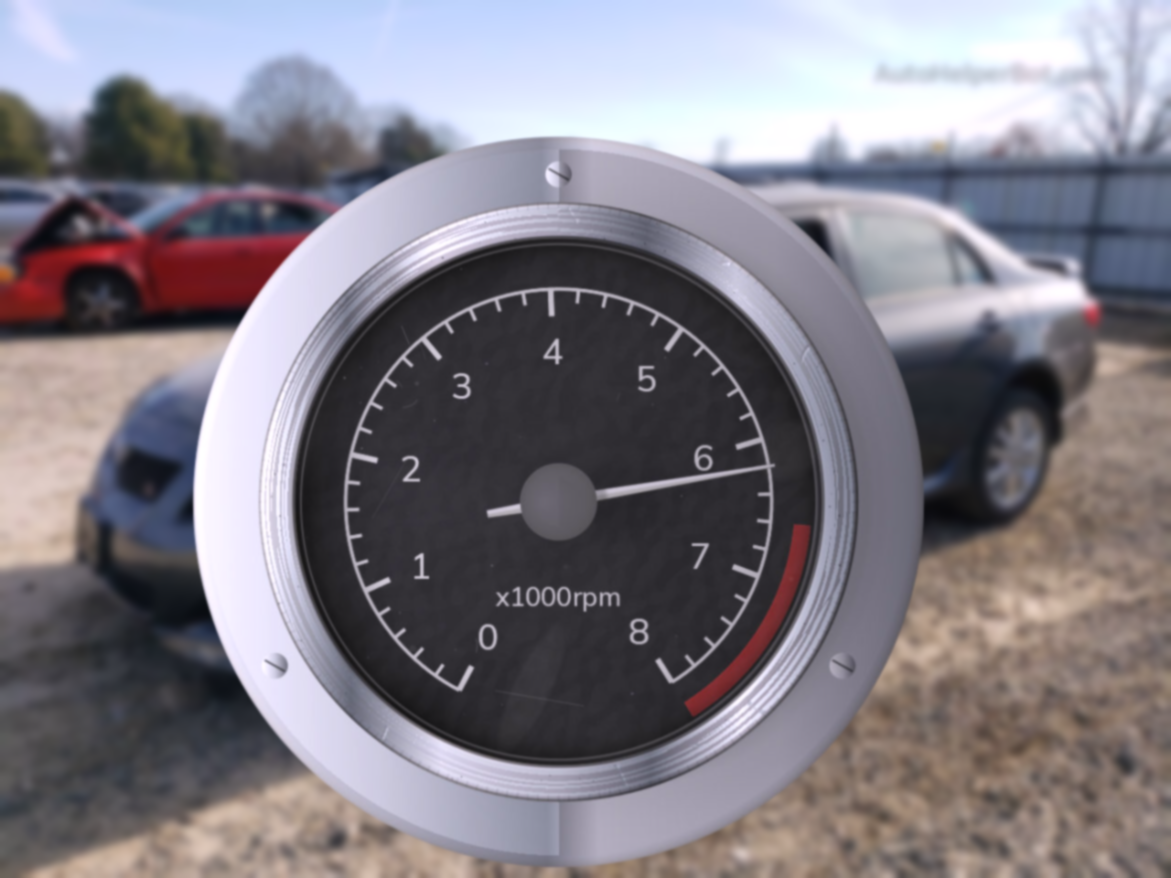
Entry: 6200,rpm
